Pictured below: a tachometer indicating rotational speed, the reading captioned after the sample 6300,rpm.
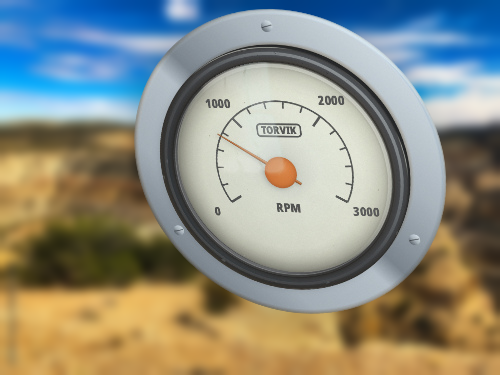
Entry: 800,rpm
